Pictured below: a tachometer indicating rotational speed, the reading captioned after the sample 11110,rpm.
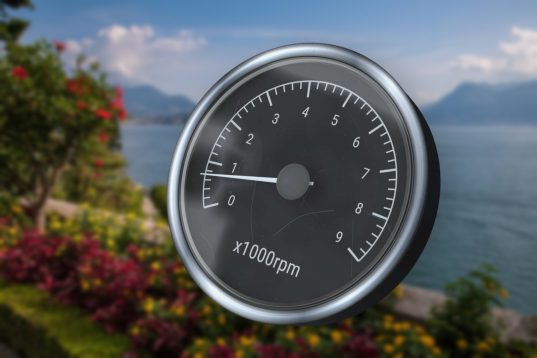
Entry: 700,rpm
